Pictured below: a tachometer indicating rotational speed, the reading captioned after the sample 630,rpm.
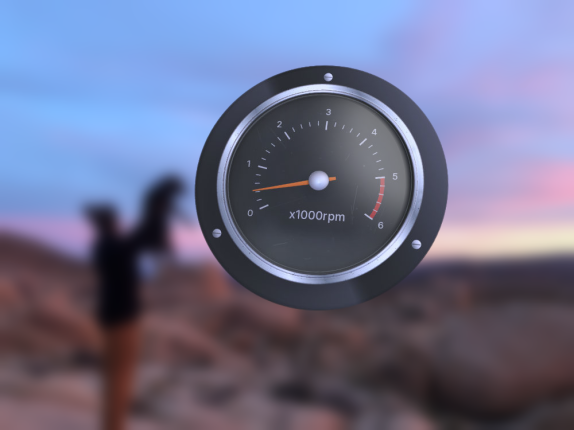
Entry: 400,rpm
